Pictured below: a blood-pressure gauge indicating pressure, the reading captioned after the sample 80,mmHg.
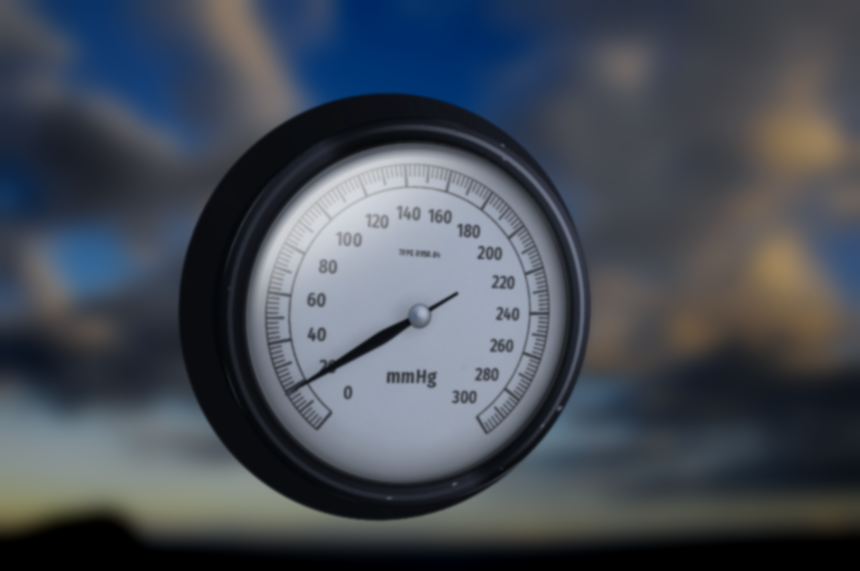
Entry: 20,mmHg
